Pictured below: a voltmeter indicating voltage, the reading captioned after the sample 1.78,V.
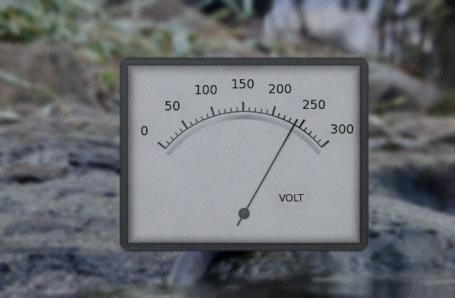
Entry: 240,V
